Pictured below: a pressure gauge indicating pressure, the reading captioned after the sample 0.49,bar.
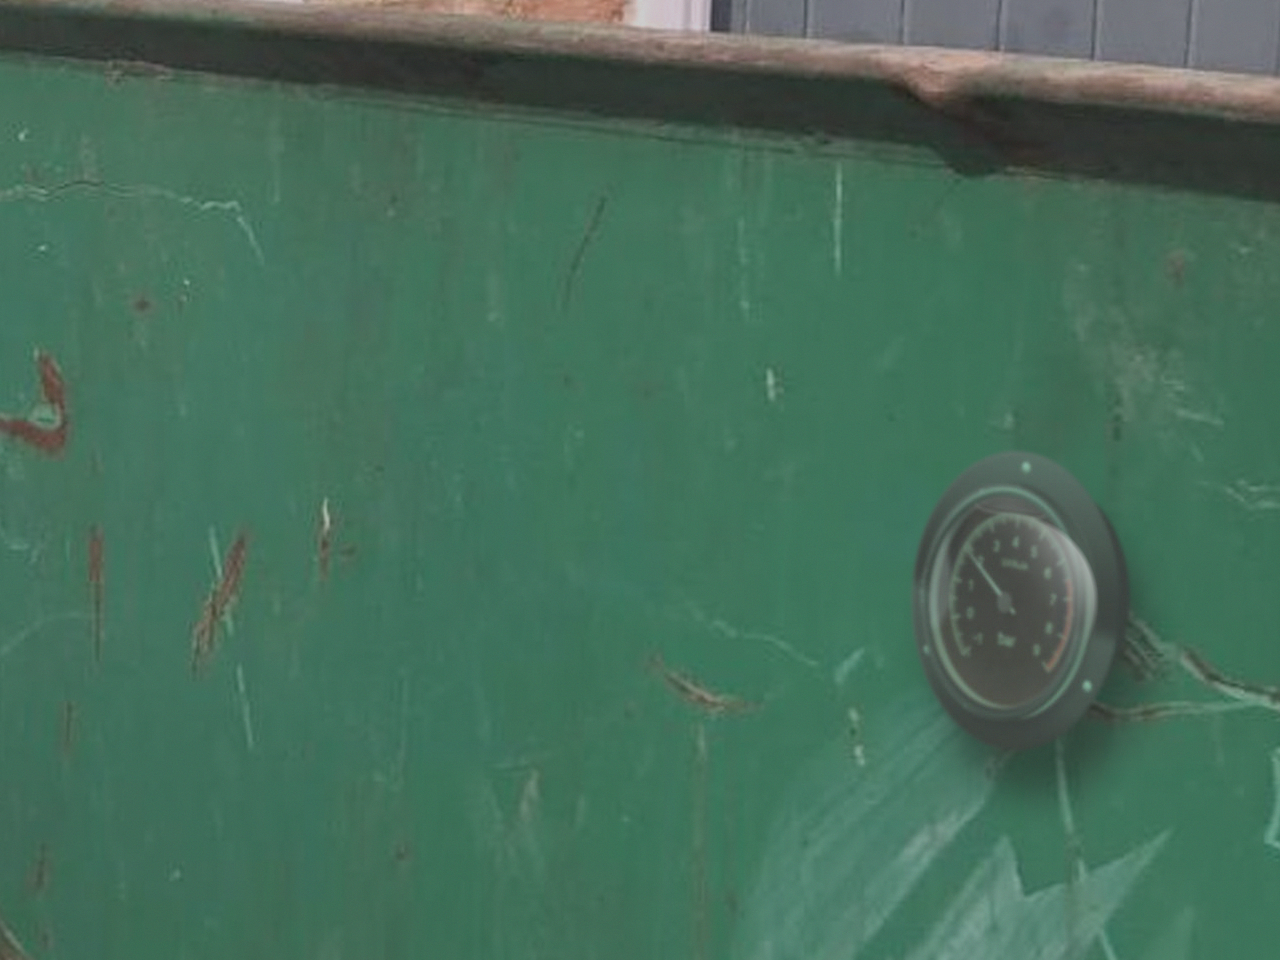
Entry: 2,bar
